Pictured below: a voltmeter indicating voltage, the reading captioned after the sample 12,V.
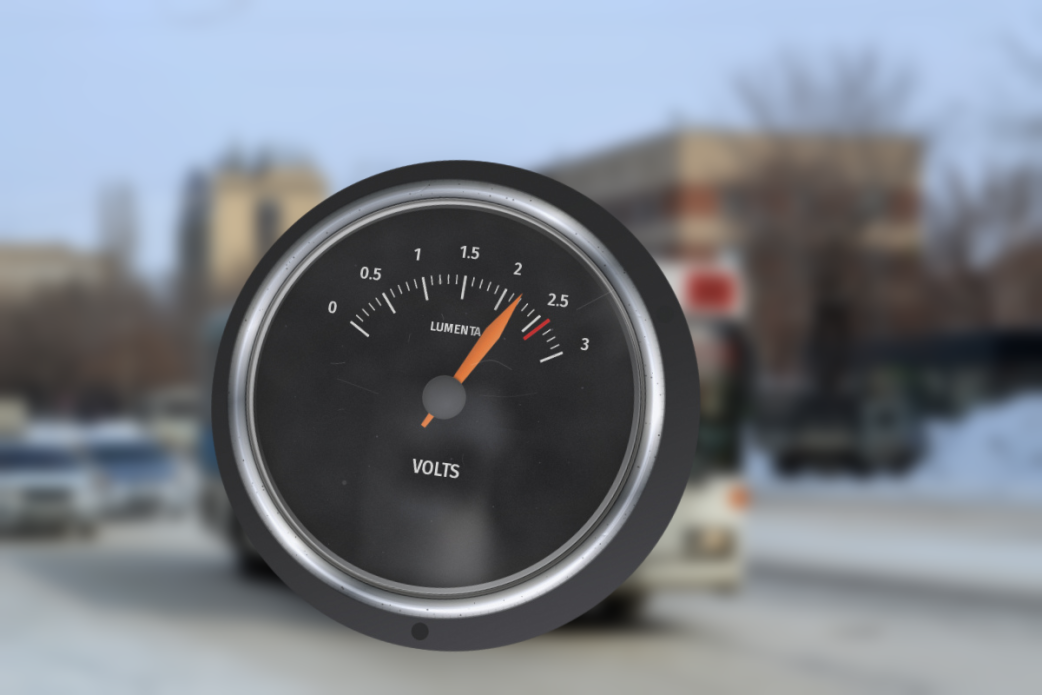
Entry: 2.2,V
